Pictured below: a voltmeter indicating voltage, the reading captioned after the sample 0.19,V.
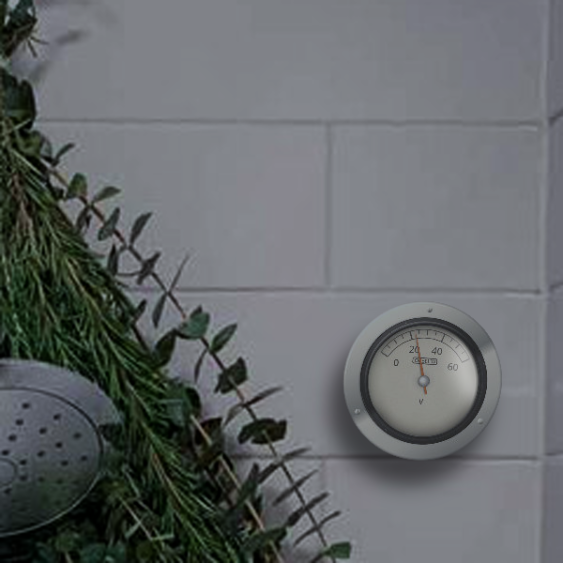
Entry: 22.5,V
